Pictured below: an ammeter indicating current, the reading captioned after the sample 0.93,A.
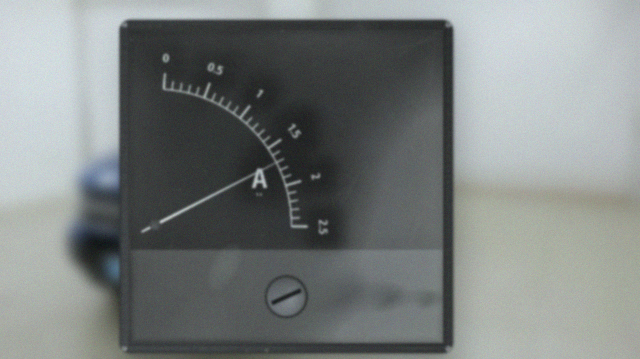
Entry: 1.7,A
